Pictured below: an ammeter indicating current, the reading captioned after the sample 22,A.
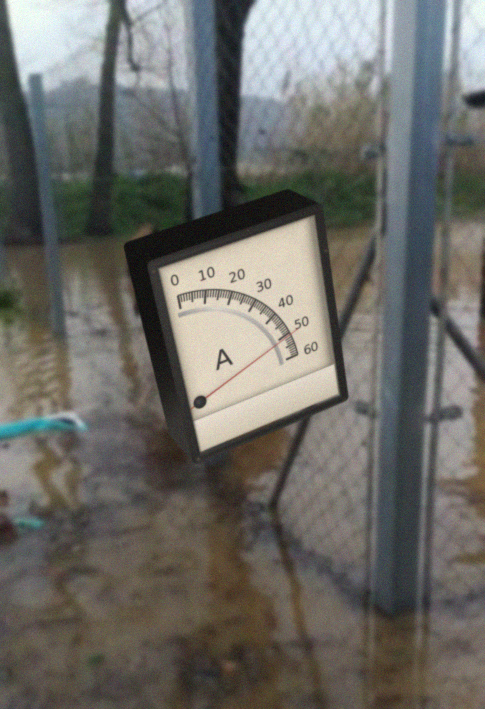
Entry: 50,A
